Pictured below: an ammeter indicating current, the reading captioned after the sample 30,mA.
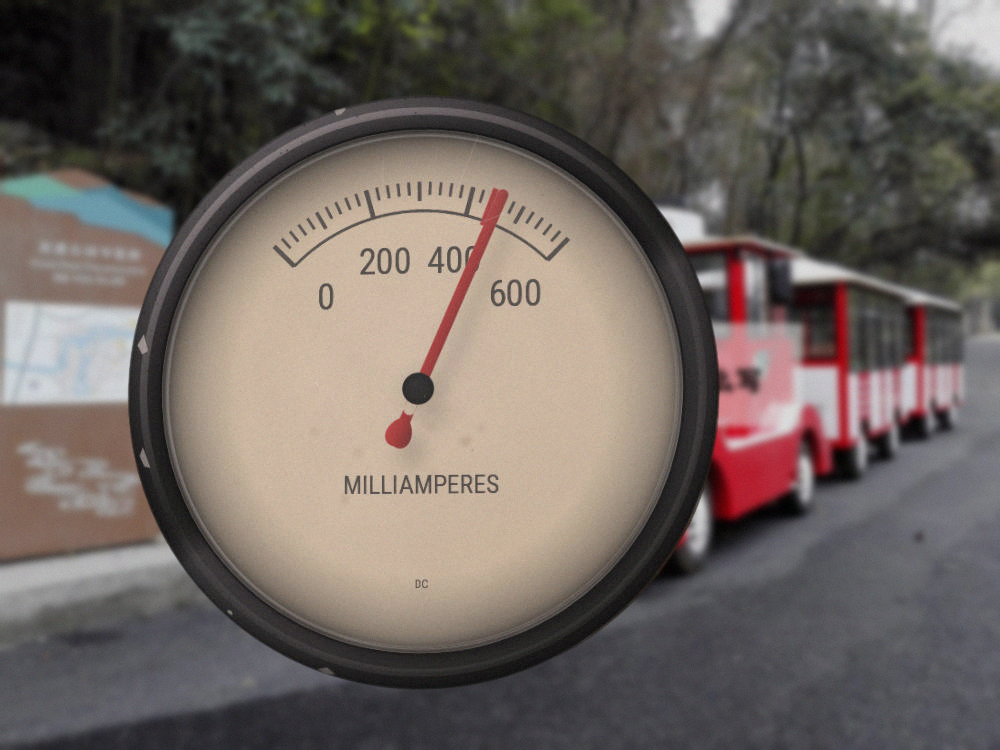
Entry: 460,mA
